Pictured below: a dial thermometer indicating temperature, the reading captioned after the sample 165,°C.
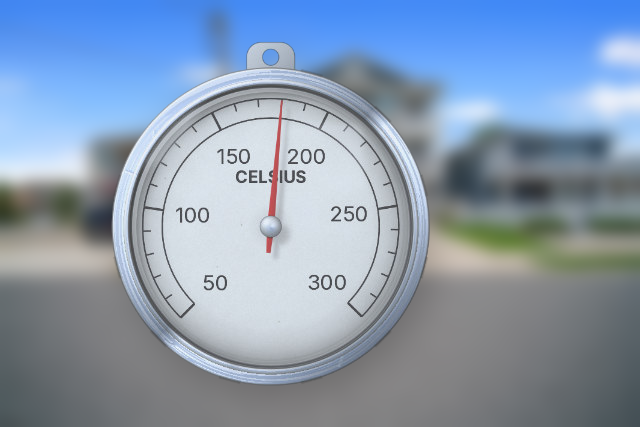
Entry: 180,°C
